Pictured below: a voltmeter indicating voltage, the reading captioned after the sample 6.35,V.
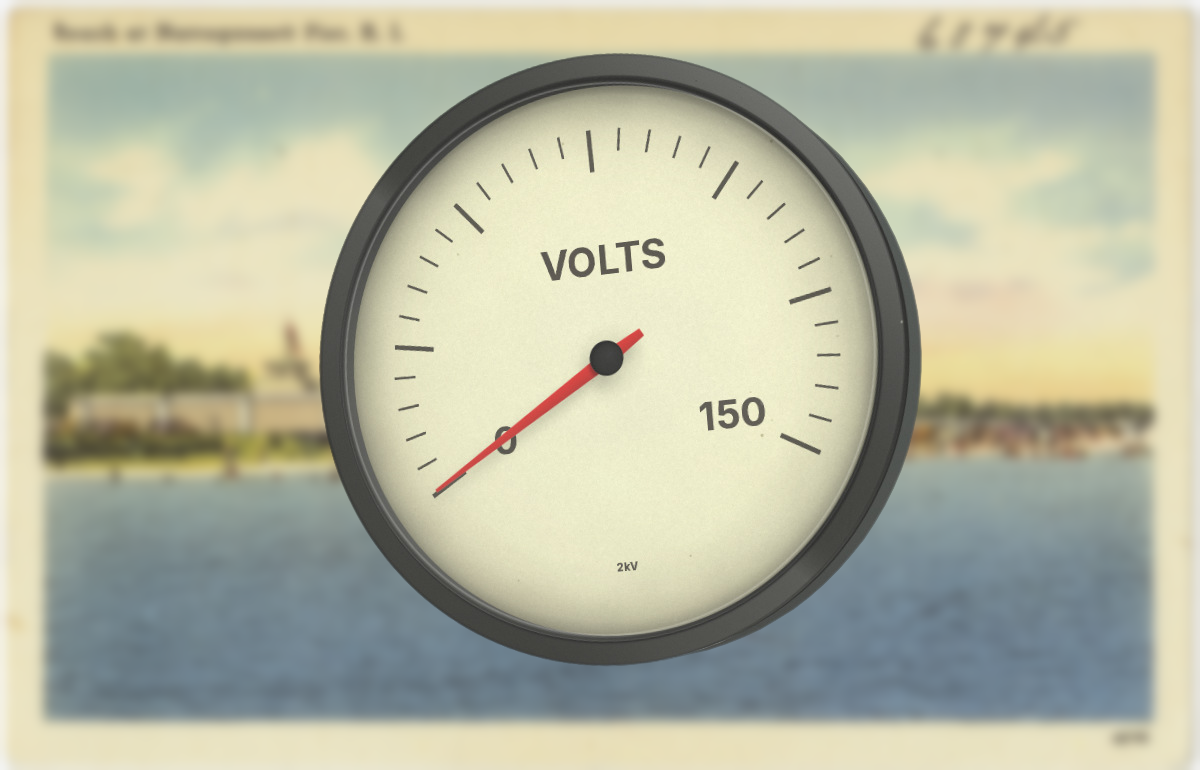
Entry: 0,V
